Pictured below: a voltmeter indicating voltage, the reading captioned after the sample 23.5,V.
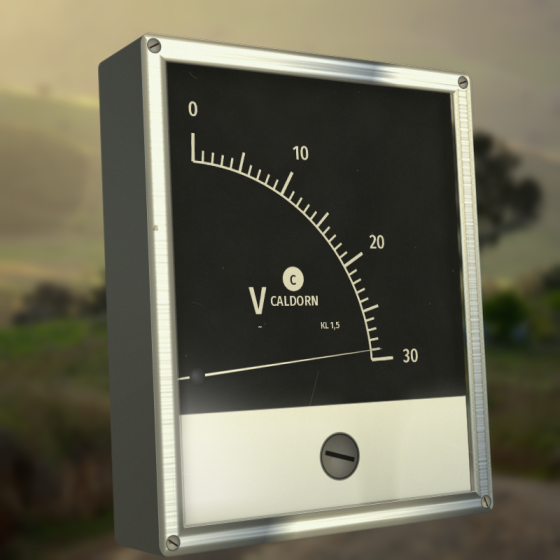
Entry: 29,V
